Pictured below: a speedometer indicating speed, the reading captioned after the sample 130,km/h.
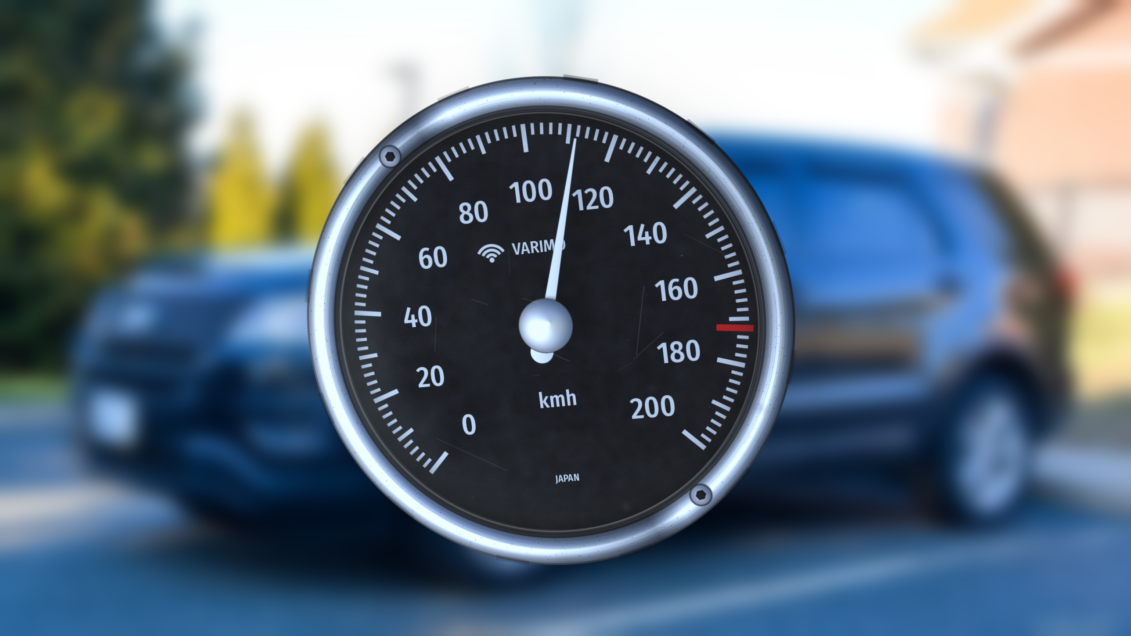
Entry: 112,km/h
